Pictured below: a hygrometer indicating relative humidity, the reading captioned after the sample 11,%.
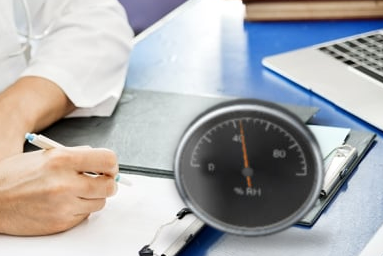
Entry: 44,%
